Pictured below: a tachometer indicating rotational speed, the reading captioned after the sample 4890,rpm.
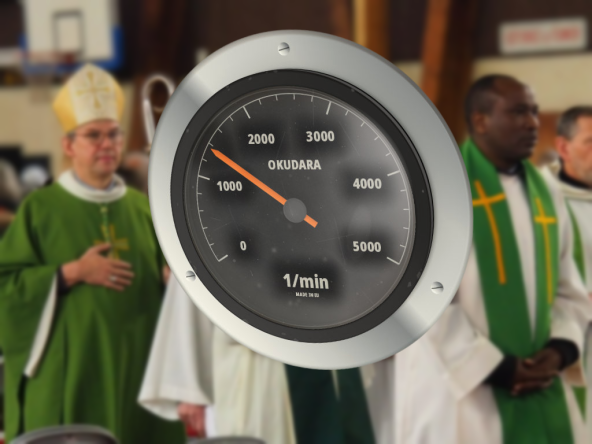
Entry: 1400,rpm
